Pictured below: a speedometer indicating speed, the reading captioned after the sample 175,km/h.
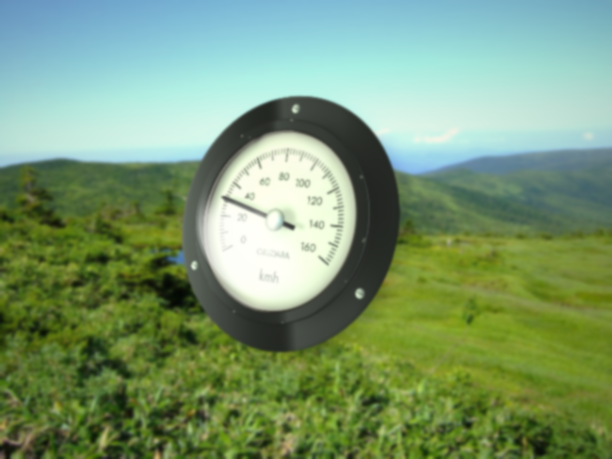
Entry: 30,km/h
